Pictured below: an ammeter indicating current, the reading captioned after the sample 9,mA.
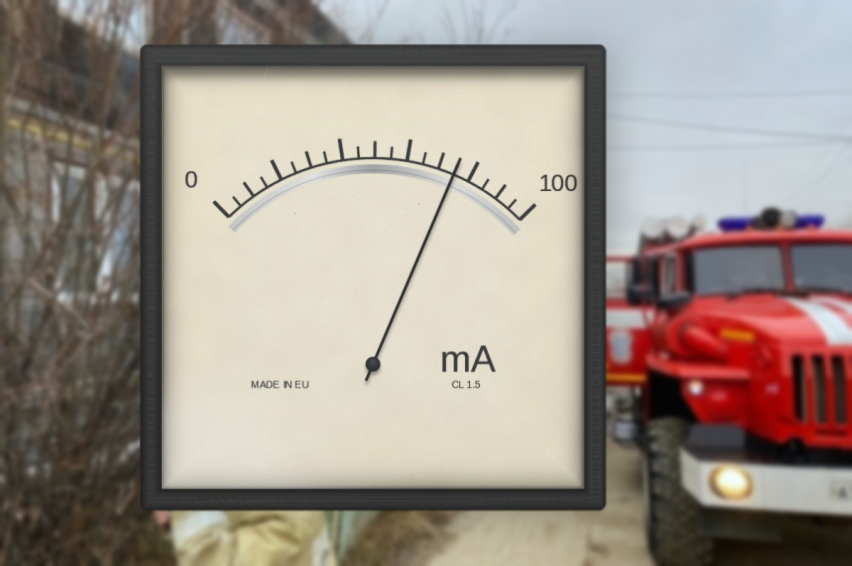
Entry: 75,mA
